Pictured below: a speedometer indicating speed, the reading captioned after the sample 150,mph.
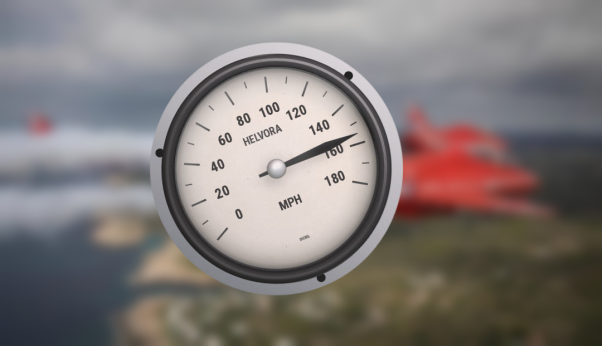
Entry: 155,mph
